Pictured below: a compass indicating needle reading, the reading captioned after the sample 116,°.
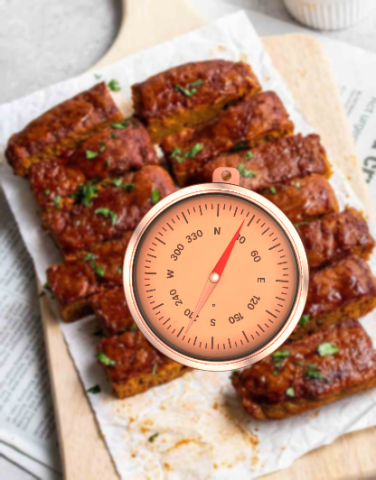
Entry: 25,°
